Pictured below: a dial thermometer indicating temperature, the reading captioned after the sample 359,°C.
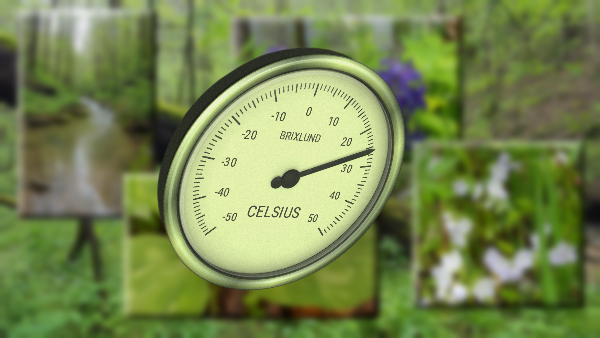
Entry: 25,°C
